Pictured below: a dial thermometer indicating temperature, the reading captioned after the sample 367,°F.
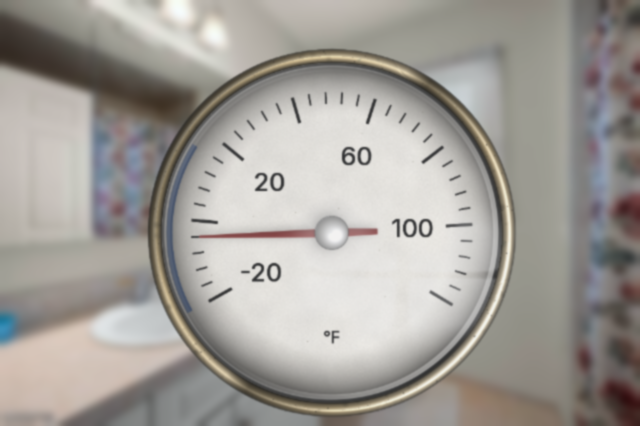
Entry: -4,°F
